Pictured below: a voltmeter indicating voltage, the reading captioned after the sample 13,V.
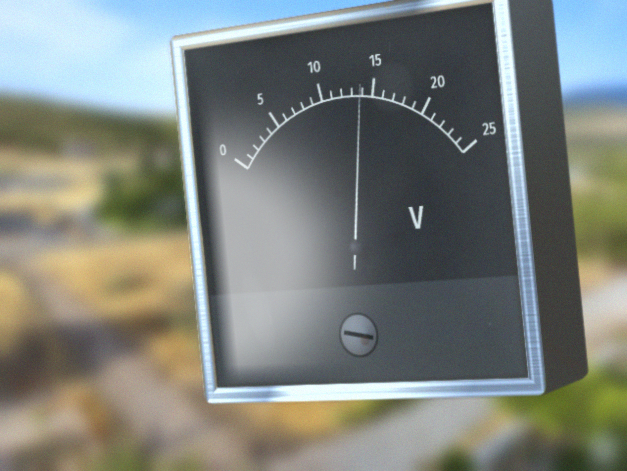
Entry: 14,V
